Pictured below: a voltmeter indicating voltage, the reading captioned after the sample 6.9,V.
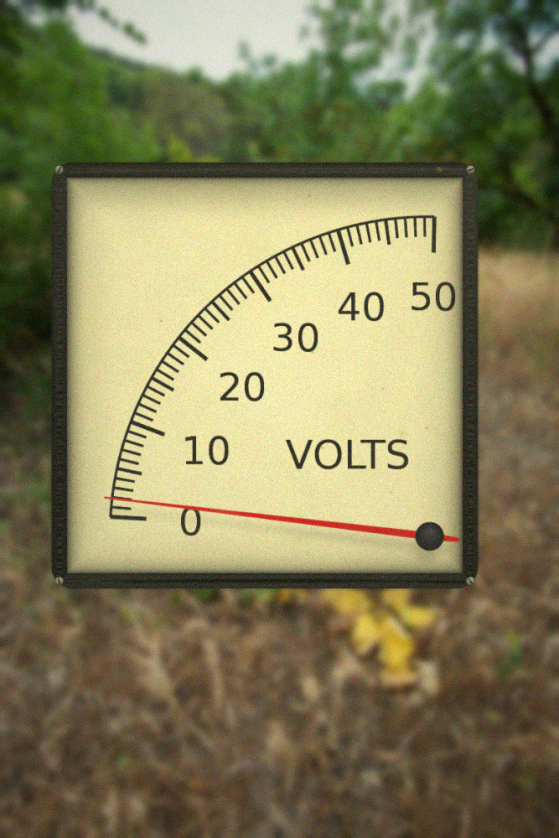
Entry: 2,V
